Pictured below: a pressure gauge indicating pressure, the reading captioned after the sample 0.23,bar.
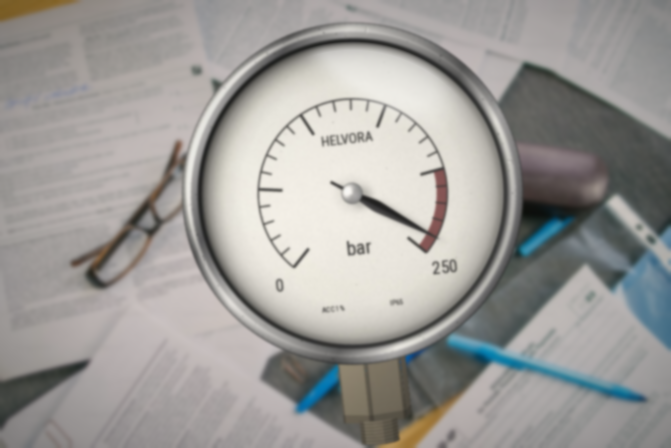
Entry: 240,bar
